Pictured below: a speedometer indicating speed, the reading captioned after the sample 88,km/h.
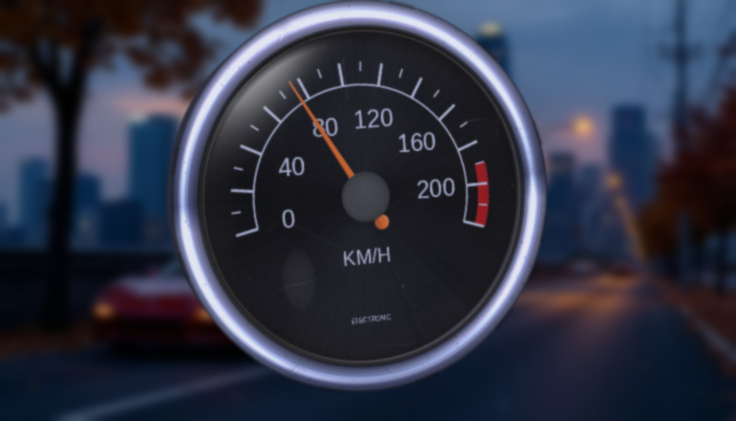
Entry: 75,km/h
